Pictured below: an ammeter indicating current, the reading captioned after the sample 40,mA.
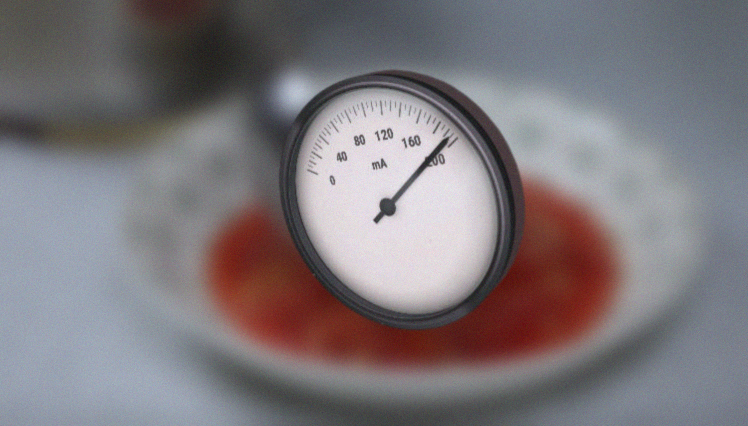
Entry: 195,mA
